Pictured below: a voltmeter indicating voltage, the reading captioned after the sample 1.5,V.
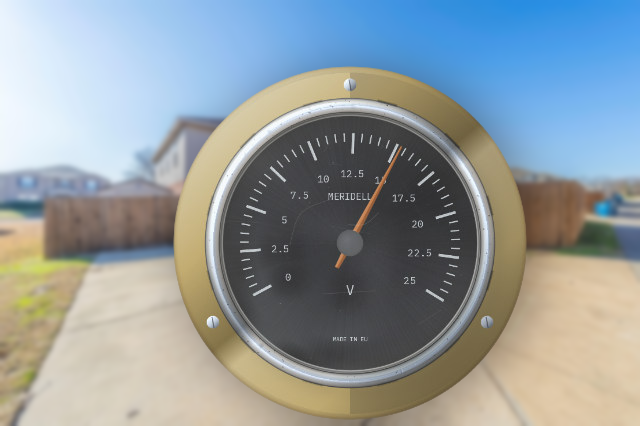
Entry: 15.25,V
